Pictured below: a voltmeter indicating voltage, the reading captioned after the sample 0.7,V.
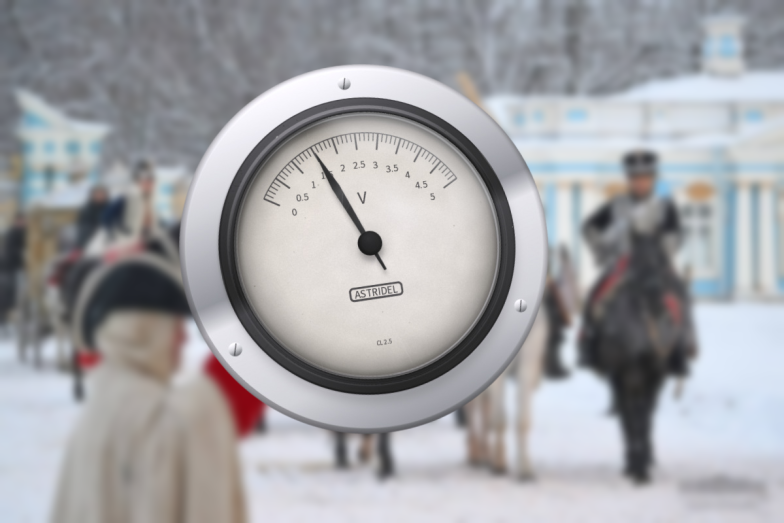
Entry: 1.5,V
